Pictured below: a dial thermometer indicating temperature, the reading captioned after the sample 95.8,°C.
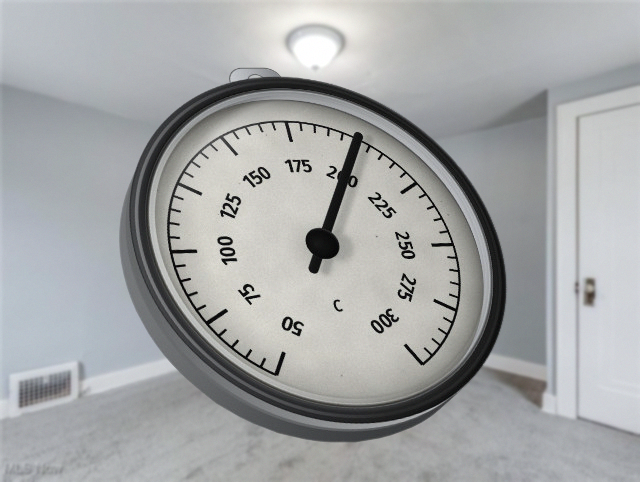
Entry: 200,°C
